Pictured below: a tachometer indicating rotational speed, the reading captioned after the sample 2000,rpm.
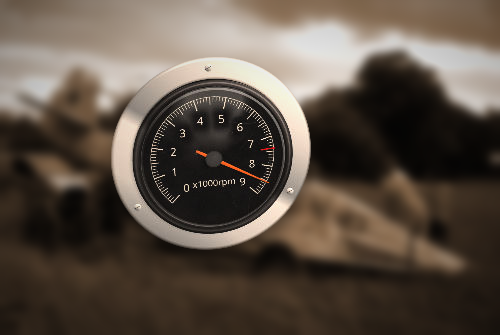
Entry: 8500,rpm
